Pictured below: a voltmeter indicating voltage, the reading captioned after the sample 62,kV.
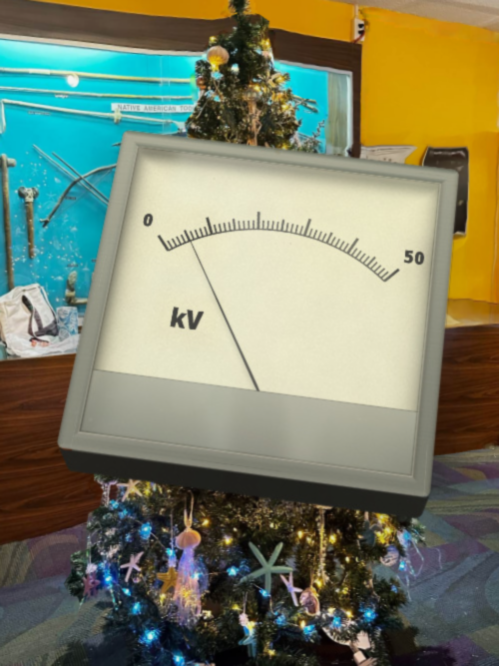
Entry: 5,kV
